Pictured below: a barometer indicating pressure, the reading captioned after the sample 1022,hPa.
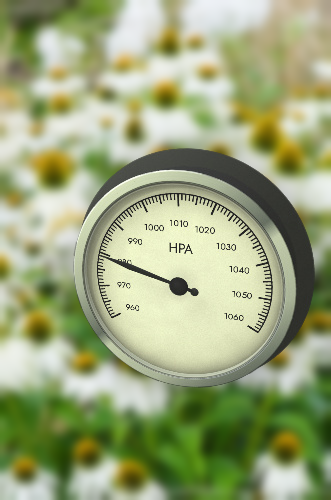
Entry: 980,hPa
